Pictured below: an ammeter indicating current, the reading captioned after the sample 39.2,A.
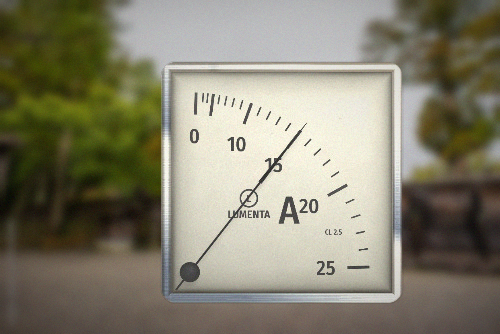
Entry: 15,A
